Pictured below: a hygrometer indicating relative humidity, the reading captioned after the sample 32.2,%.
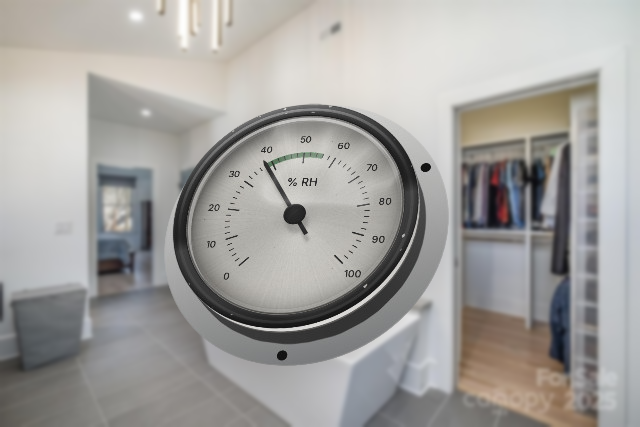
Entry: 38,%
